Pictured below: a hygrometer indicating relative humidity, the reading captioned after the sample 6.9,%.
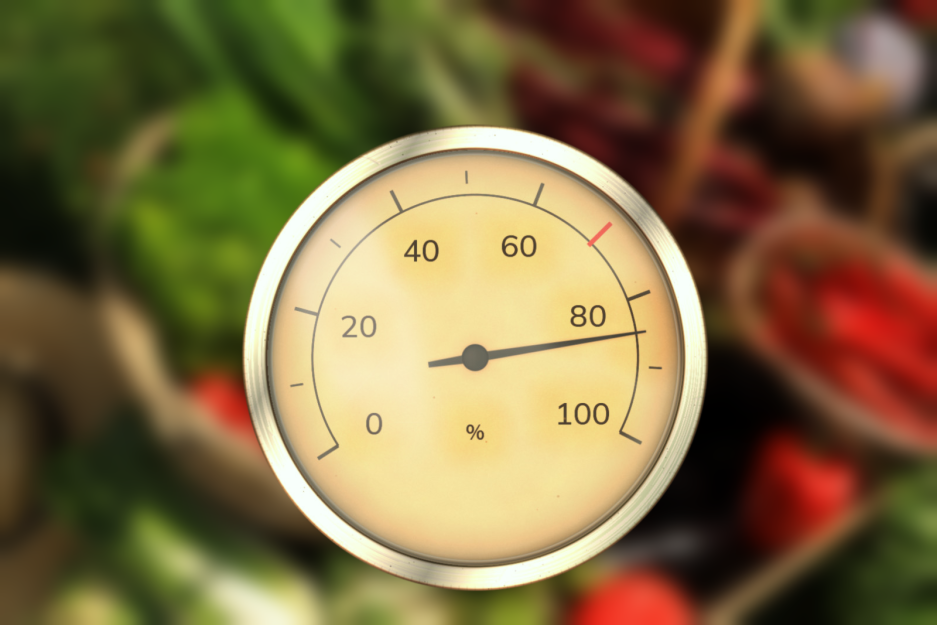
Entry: 85,%
